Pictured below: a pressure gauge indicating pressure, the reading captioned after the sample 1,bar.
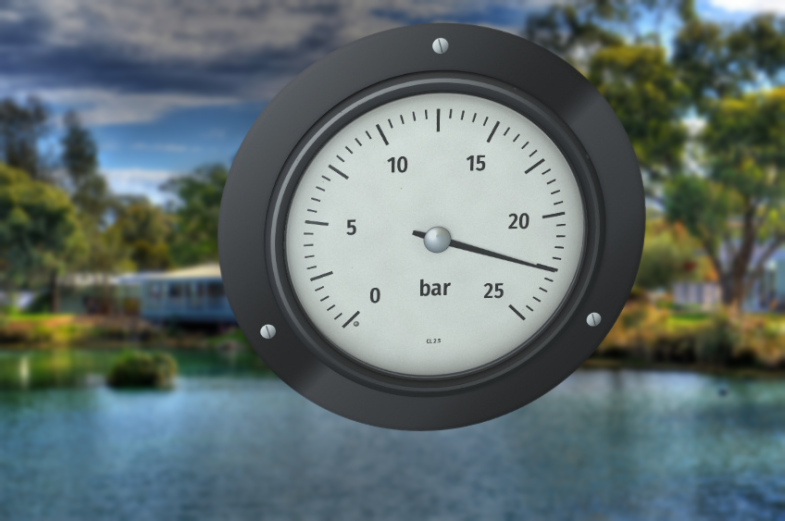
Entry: 22.5,bar
